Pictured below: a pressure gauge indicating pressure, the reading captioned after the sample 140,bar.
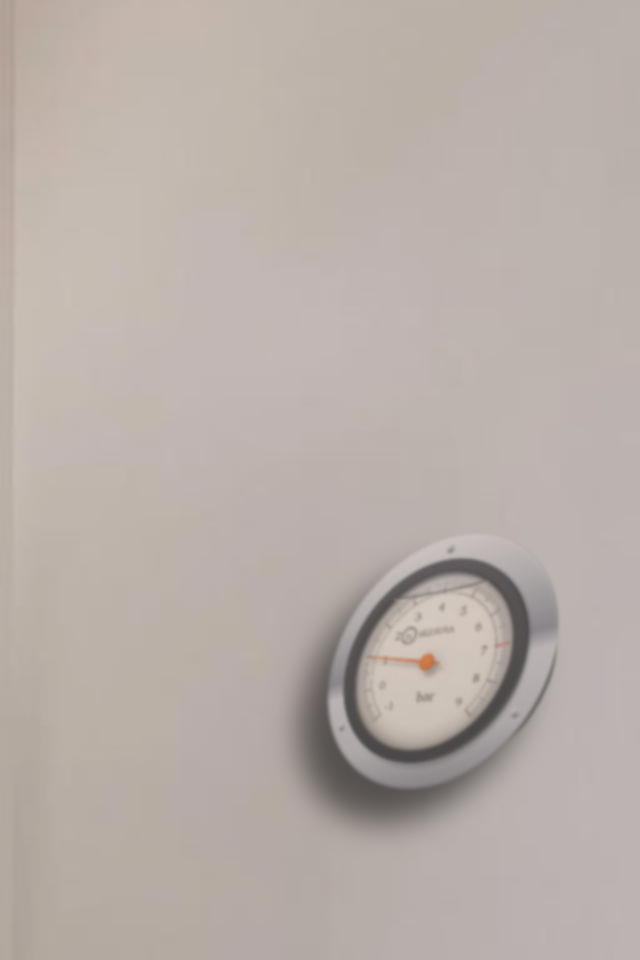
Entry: 1,bar
